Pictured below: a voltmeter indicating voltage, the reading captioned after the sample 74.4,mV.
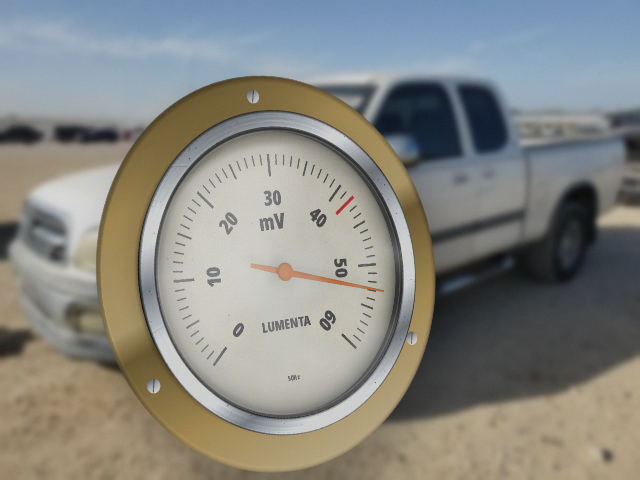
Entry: 53,mV
